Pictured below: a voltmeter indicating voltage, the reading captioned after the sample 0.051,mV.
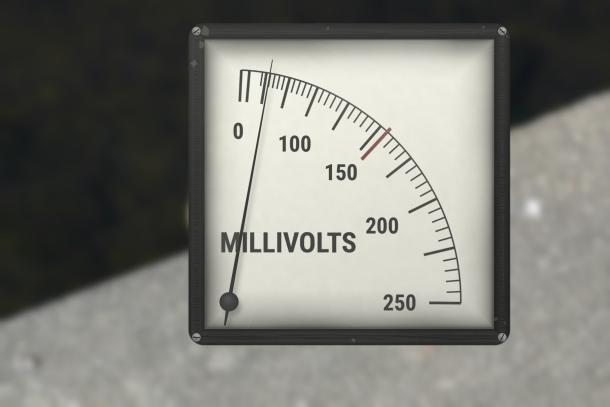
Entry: 55,mV
